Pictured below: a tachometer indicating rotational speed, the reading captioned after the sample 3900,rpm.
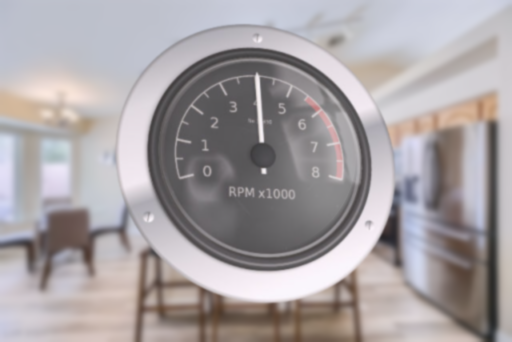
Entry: 4000,rpm
